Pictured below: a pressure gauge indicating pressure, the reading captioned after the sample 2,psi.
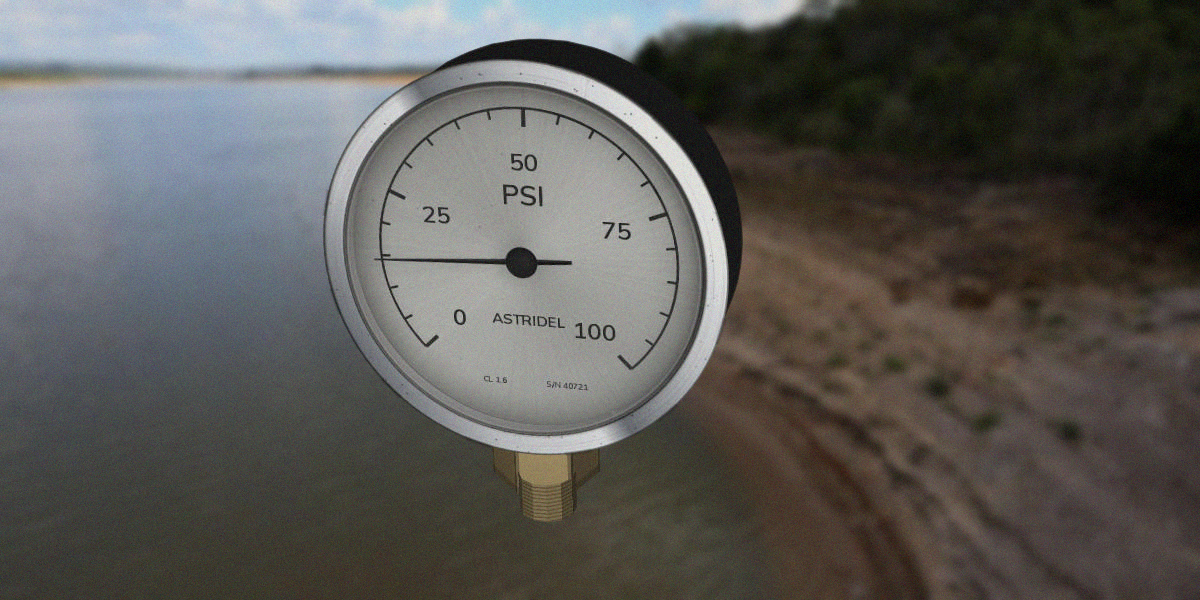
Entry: 15,psi
